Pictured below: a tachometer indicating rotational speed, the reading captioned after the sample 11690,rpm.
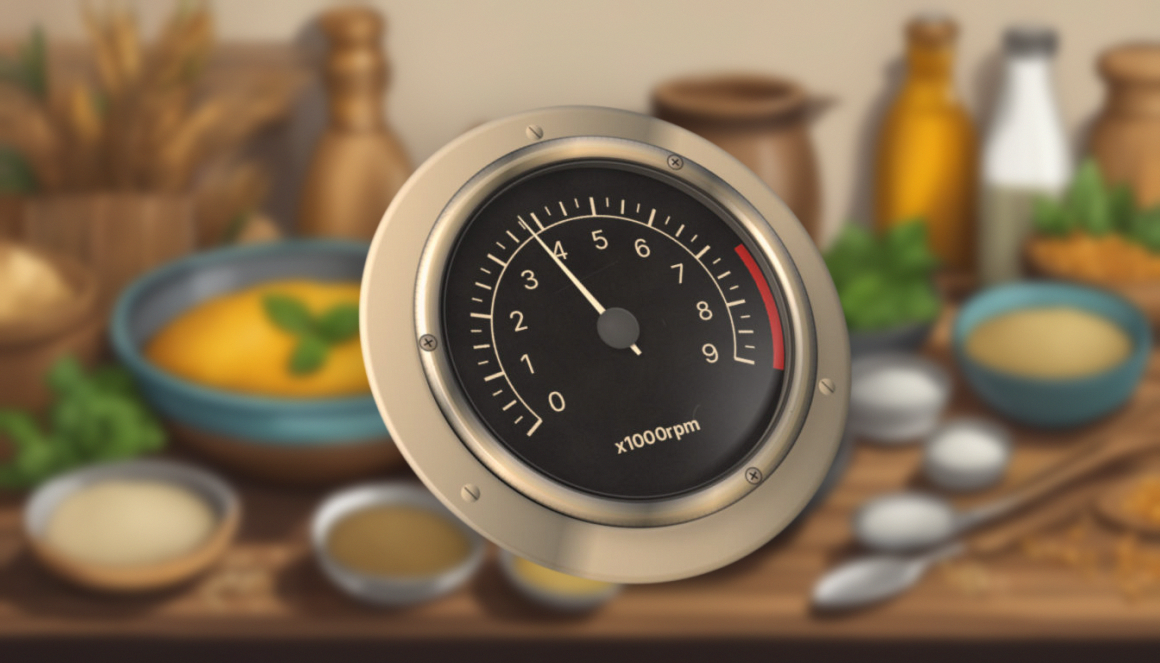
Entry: 3750,rpm
